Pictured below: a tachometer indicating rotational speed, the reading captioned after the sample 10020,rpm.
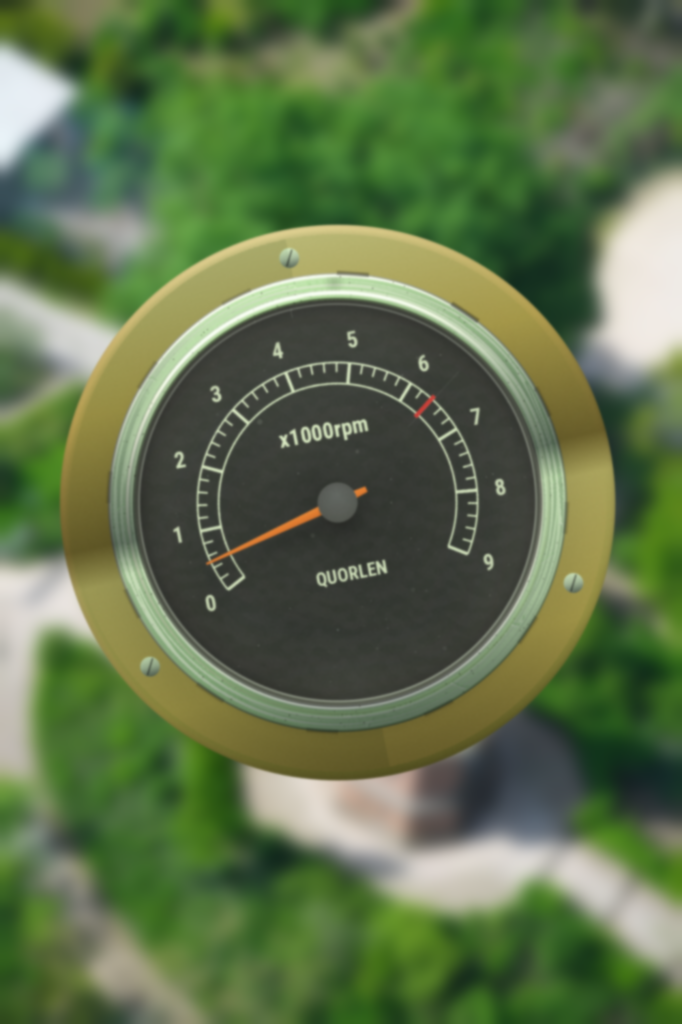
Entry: 500,rpm
